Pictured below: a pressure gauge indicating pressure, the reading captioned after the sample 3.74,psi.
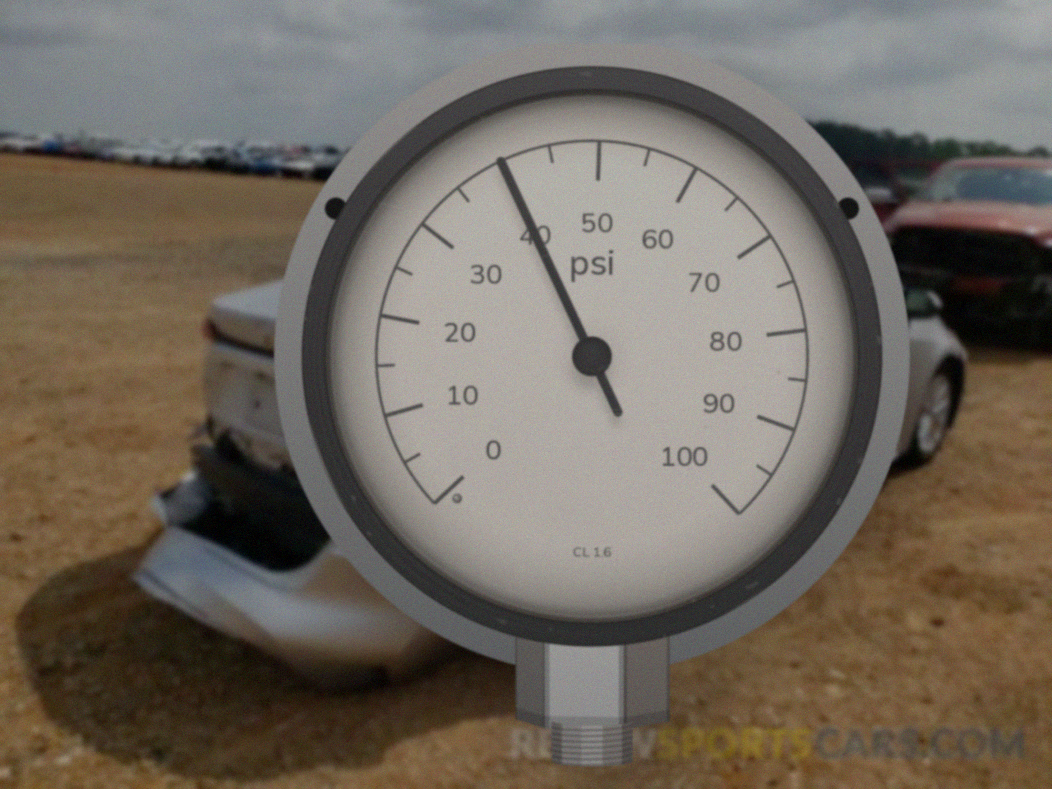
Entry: 40,psi
